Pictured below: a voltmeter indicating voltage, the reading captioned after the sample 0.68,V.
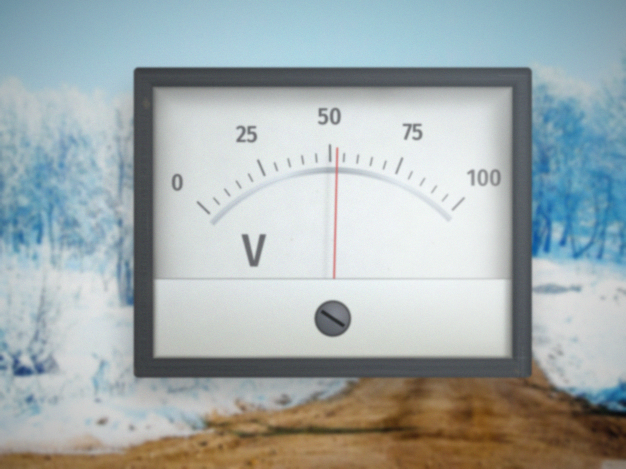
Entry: 52.5,V
